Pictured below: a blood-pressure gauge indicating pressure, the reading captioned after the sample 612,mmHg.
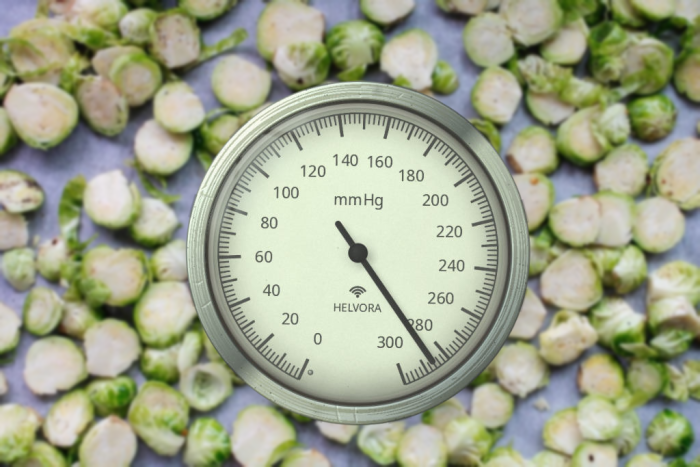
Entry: 286,mmHg
